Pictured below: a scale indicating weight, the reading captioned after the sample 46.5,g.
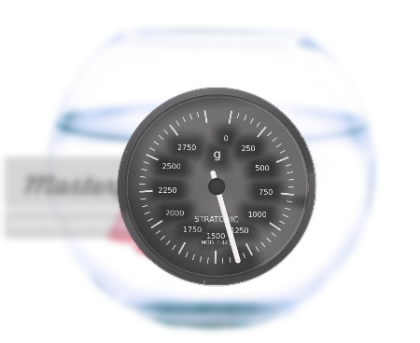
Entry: 1350,g
